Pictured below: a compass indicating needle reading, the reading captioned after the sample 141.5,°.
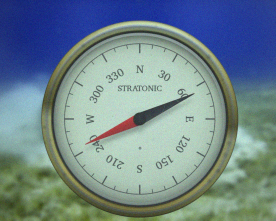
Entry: 245,°
